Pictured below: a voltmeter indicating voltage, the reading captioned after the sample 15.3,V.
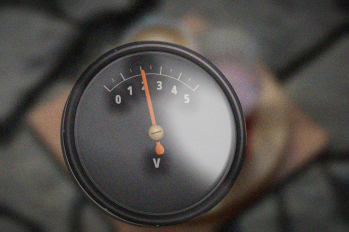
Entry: 2,V
